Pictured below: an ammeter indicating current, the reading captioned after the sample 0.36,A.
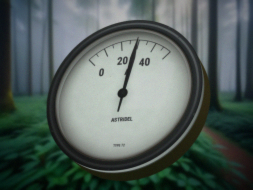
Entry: 30,A
